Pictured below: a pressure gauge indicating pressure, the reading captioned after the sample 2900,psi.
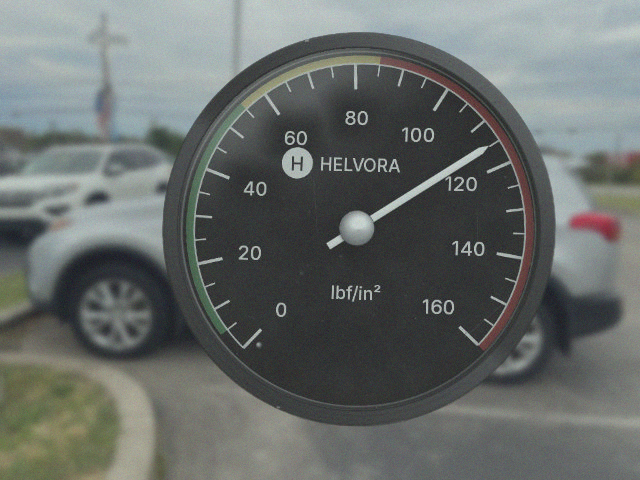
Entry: 115,psi
